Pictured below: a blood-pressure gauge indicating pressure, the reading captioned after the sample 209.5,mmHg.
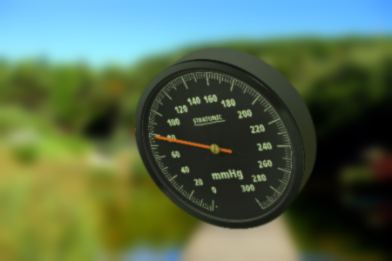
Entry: 80,mmHg
